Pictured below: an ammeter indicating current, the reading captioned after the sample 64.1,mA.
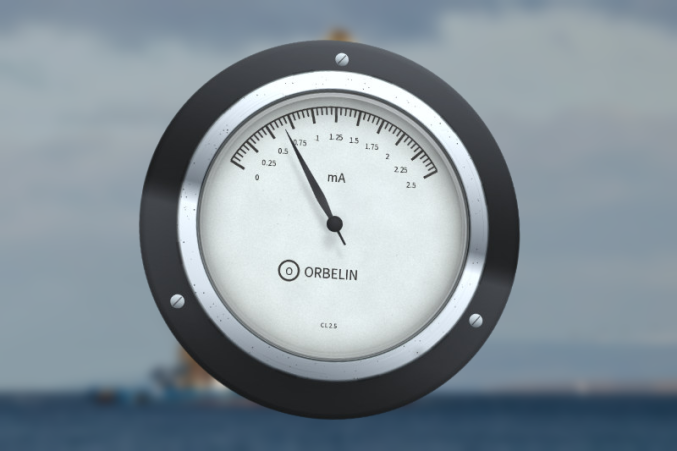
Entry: 0.65,mA
